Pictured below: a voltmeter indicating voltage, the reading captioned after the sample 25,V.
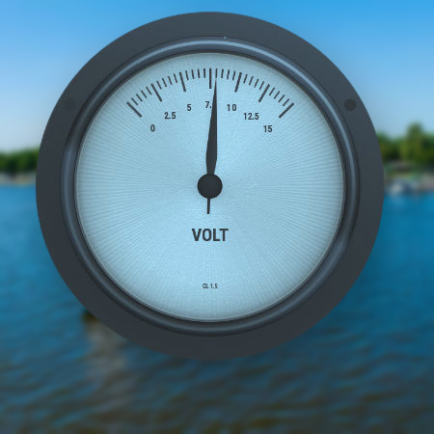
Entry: 8,V
